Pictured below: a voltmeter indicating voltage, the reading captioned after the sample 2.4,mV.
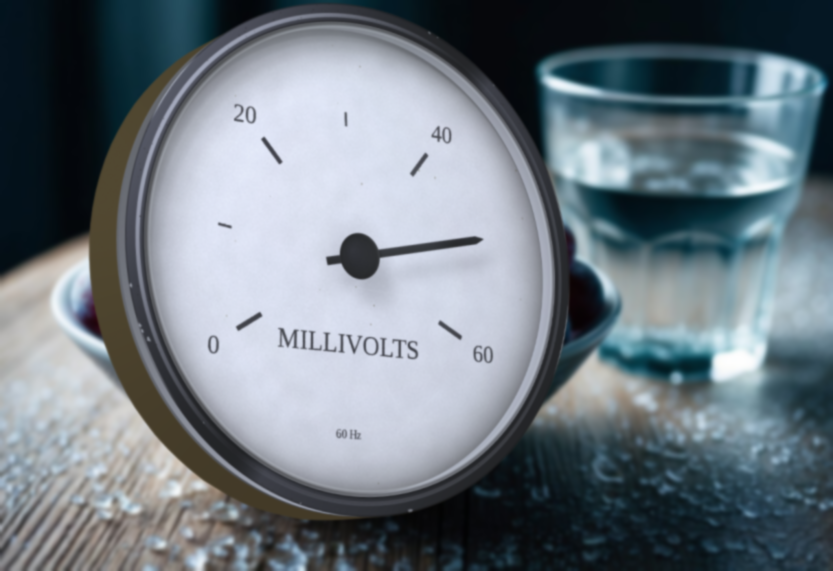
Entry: 50,mV
